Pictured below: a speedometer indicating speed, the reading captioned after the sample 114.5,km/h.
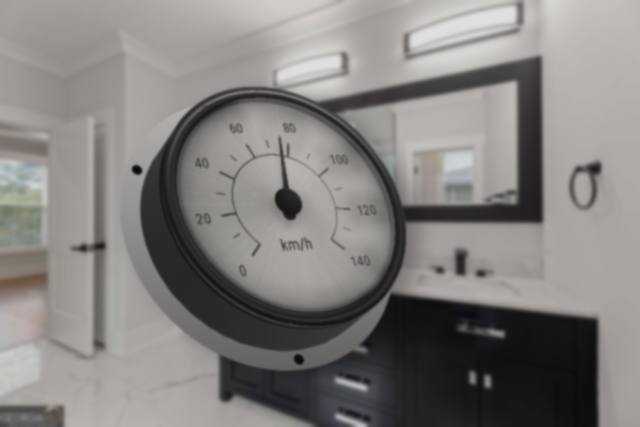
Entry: 75,km/h
